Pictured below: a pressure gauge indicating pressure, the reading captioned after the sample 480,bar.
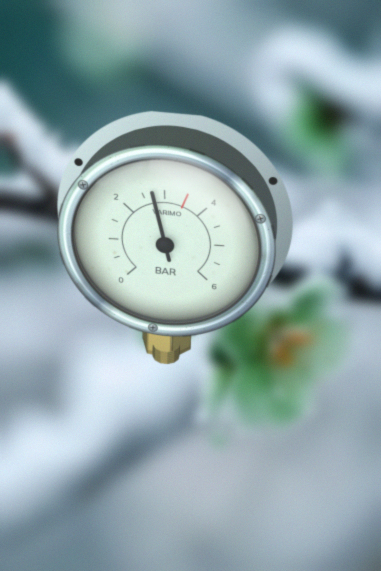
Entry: 2.75,bar
